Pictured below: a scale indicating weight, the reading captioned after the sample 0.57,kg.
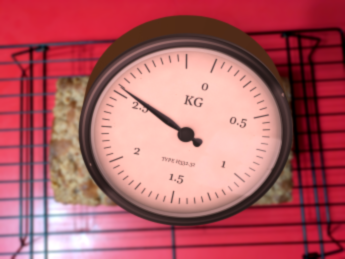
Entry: 2.55,kg
